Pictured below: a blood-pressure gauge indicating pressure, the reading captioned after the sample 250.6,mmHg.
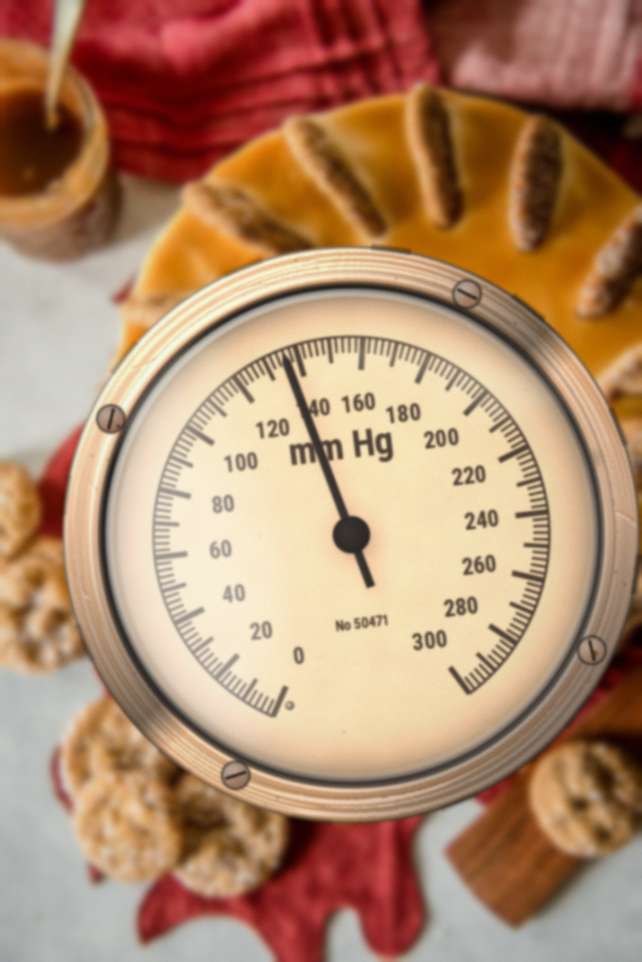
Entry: 136,mmHg
